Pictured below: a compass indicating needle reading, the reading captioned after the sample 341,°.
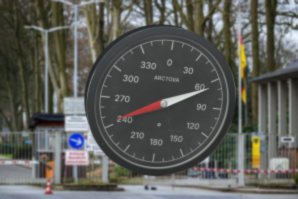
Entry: 245,°
